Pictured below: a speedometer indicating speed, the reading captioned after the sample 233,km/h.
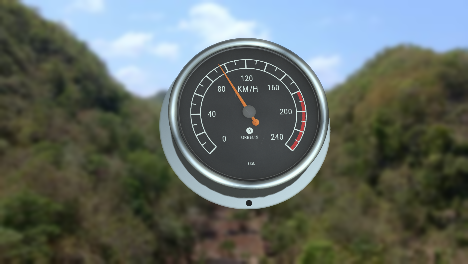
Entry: 95,km/h
